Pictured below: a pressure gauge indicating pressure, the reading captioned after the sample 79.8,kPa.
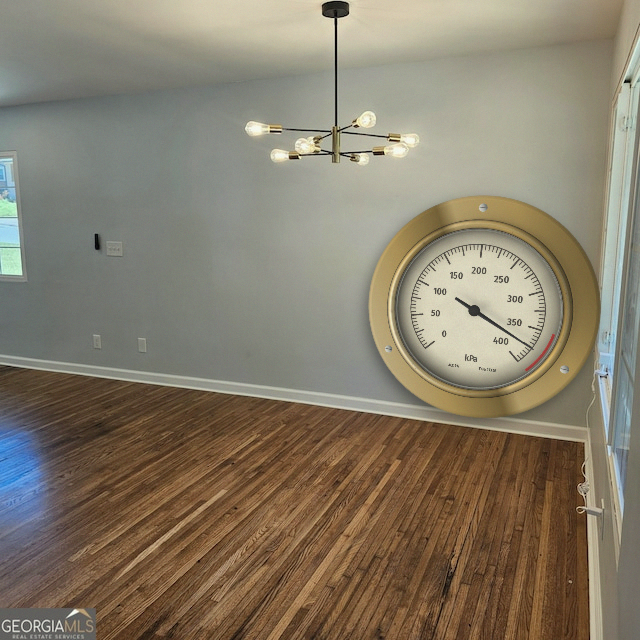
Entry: 375,kPa
